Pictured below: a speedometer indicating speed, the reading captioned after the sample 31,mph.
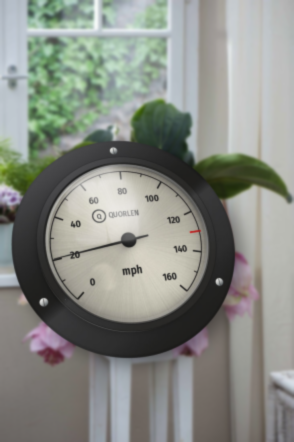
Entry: 20,mph
